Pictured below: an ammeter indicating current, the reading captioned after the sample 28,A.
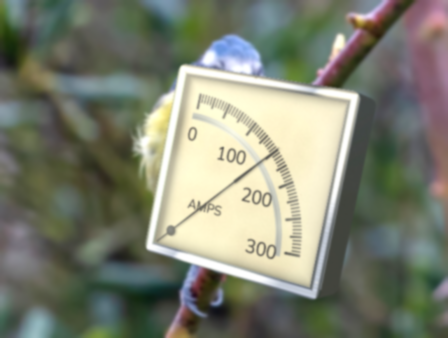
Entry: 150,A
